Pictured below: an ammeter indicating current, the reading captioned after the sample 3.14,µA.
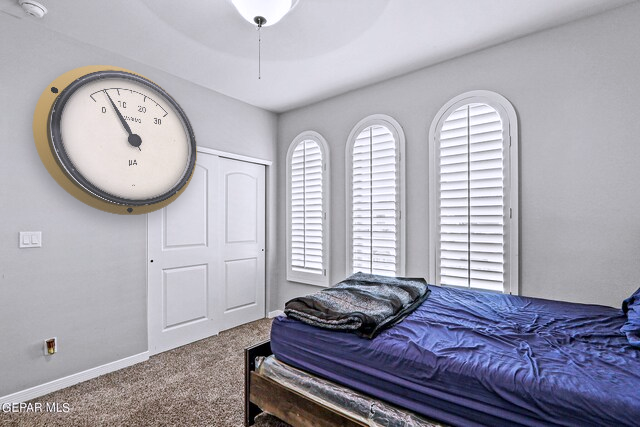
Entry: 5,µA
